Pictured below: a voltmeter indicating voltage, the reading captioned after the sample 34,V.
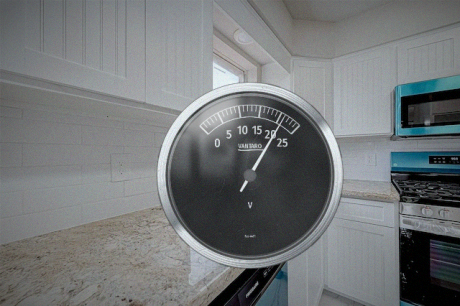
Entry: 21,V
